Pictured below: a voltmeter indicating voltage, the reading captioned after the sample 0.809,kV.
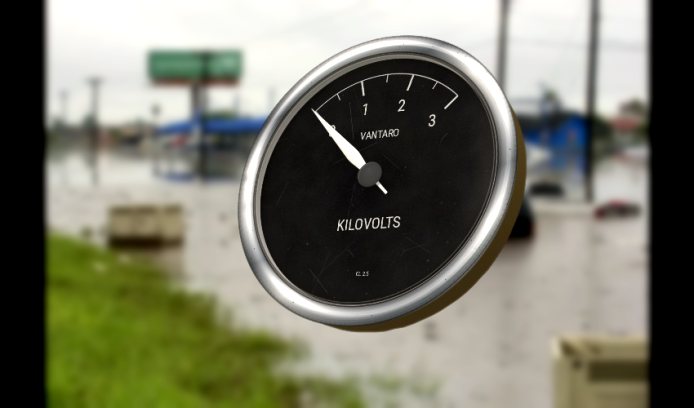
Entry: 0,kV
